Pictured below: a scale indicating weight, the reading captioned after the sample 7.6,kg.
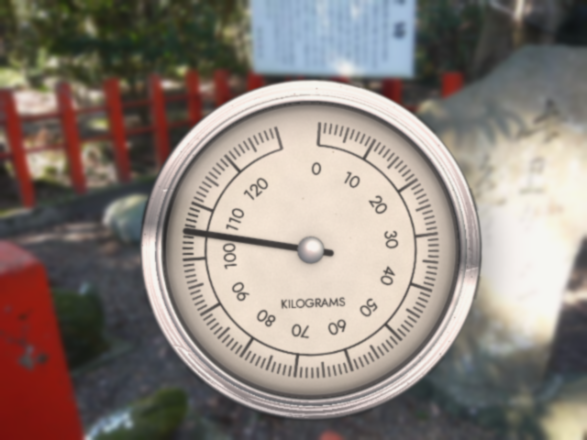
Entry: 105,kg
